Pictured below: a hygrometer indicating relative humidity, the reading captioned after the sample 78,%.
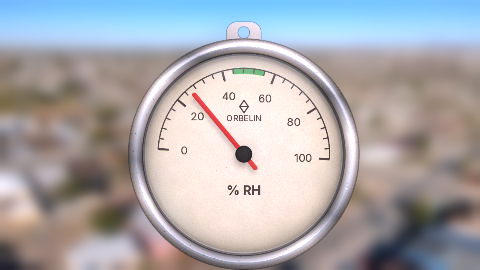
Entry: 26,%
